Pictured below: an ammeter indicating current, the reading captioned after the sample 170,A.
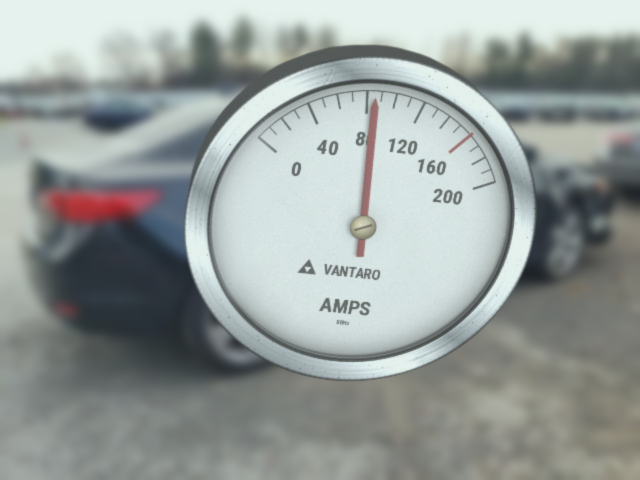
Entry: 85,A
